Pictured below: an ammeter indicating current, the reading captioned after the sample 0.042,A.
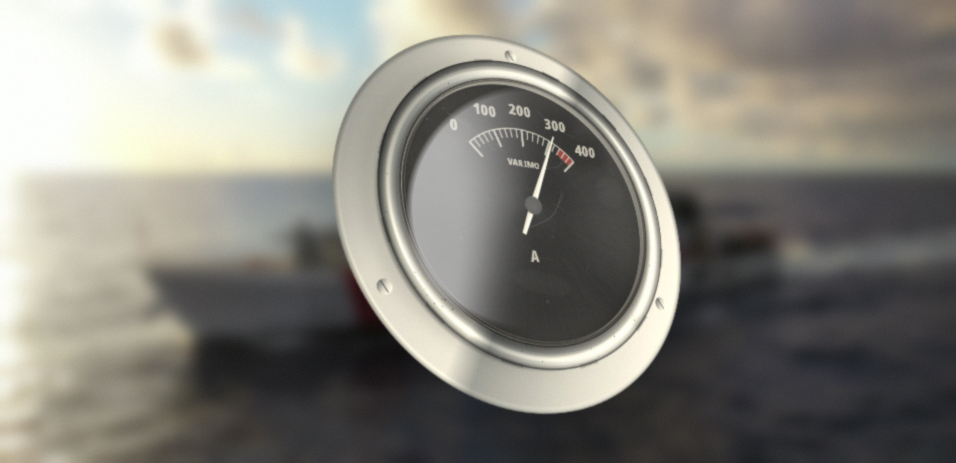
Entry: 300,A
